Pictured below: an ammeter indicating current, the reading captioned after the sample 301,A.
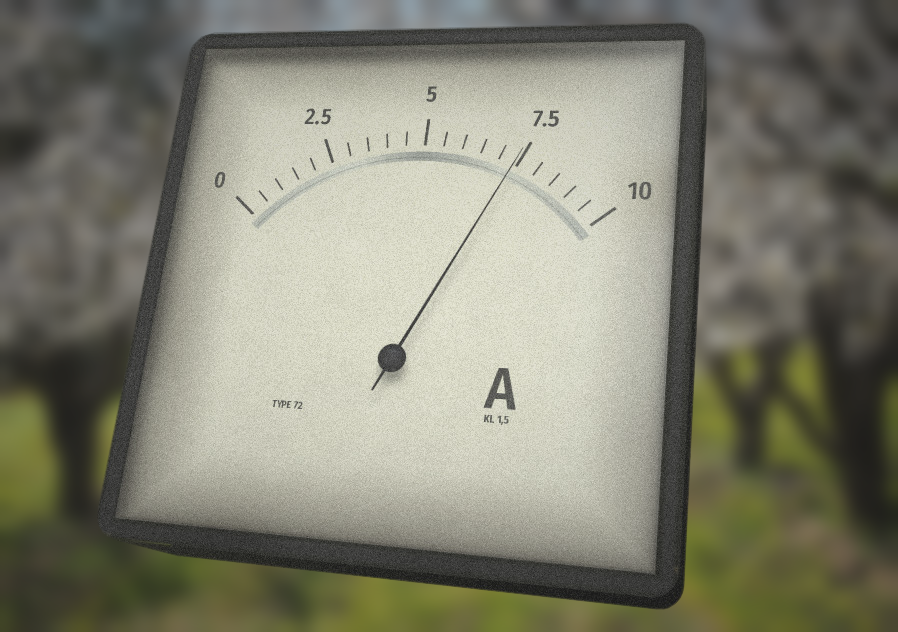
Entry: 7.5,A
